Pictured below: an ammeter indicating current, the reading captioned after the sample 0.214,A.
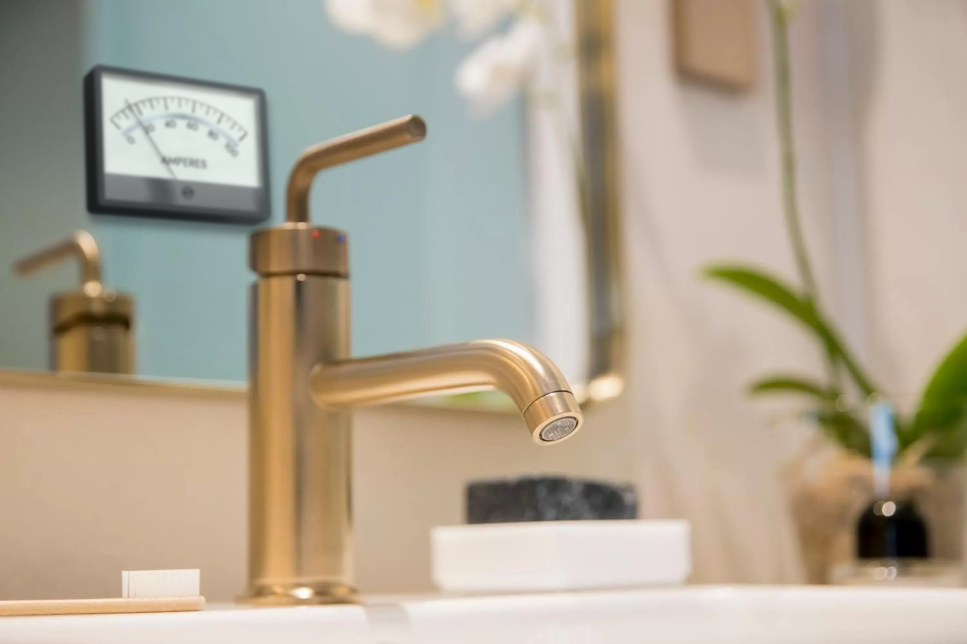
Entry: 15,A
